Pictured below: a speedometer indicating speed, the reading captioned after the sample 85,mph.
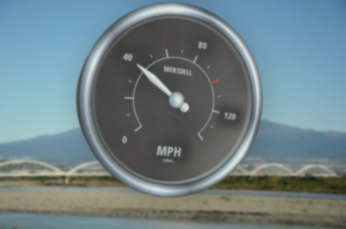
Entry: 40,mph
